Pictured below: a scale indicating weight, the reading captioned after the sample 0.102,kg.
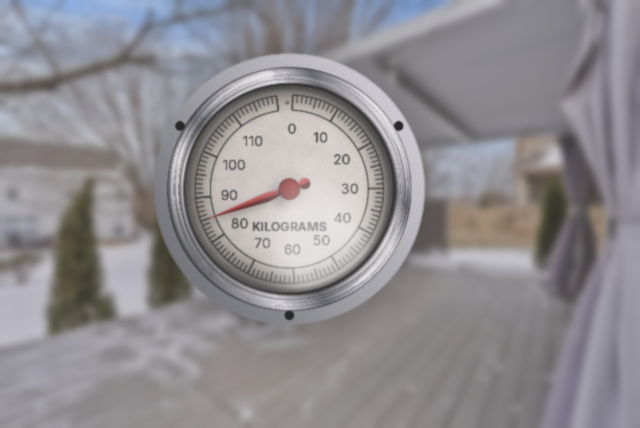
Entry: 85,kg
